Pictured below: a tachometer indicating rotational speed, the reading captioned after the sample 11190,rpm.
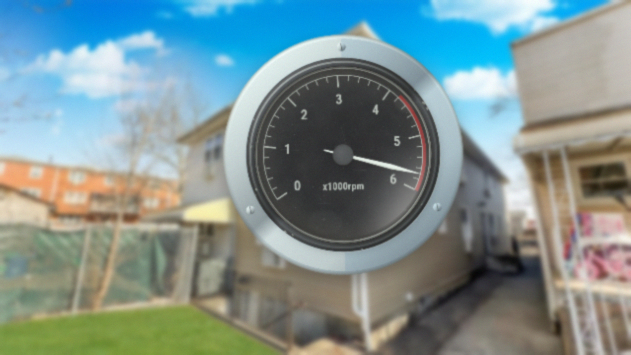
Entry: 5700,rpm
